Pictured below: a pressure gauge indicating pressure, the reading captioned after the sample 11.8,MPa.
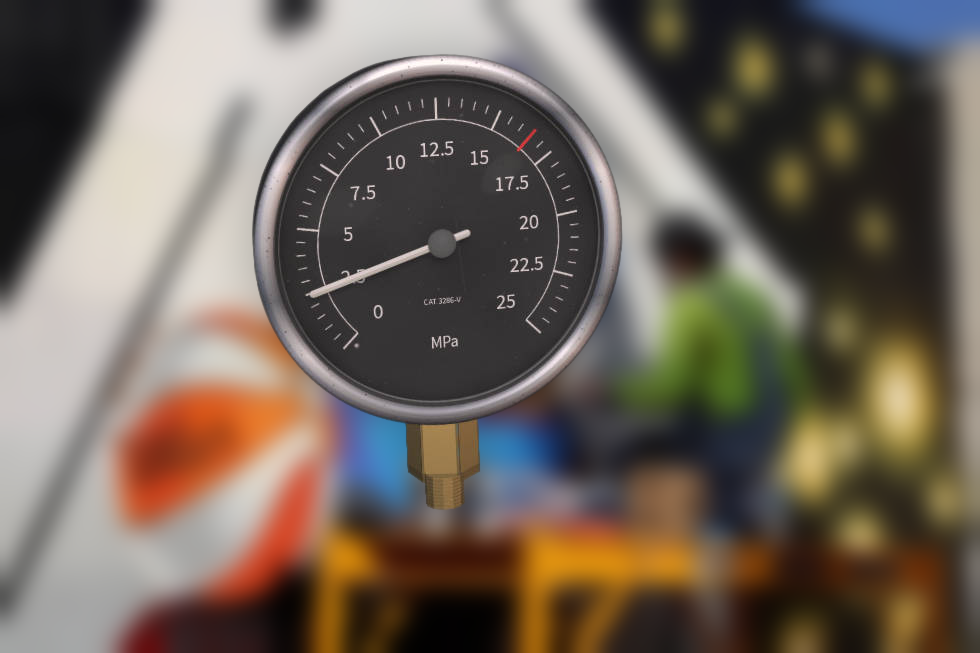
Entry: 2.5,MPa
